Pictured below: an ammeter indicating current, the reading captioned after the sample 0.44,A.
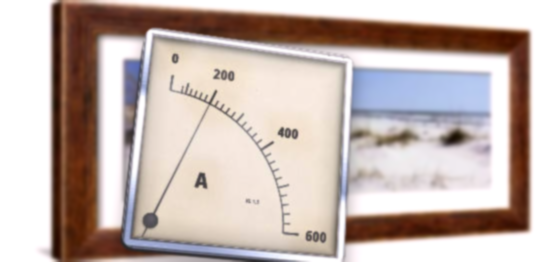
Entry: 200,A
